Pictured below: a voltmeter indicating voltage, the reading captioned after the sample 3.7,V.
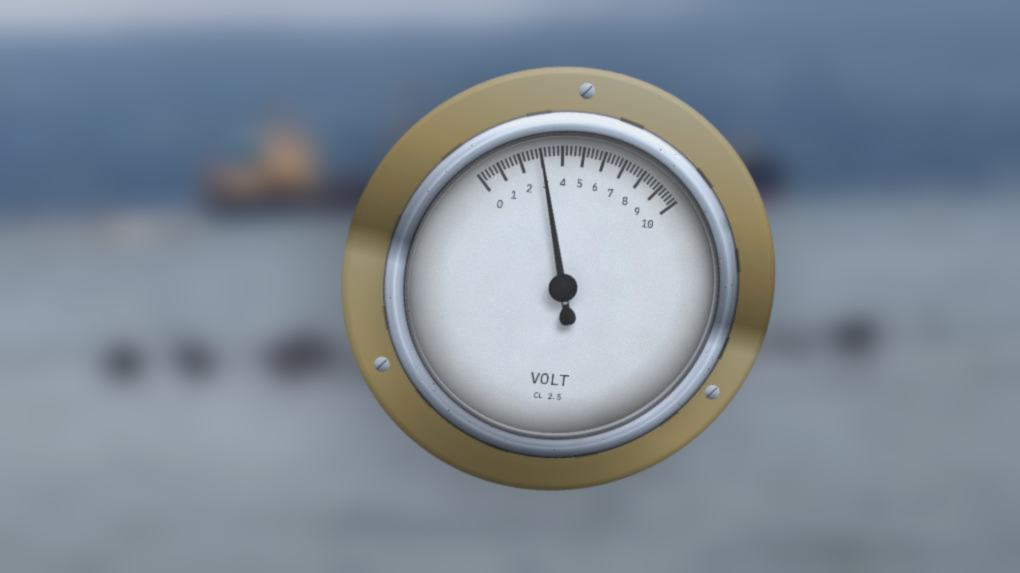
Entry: 3,V
